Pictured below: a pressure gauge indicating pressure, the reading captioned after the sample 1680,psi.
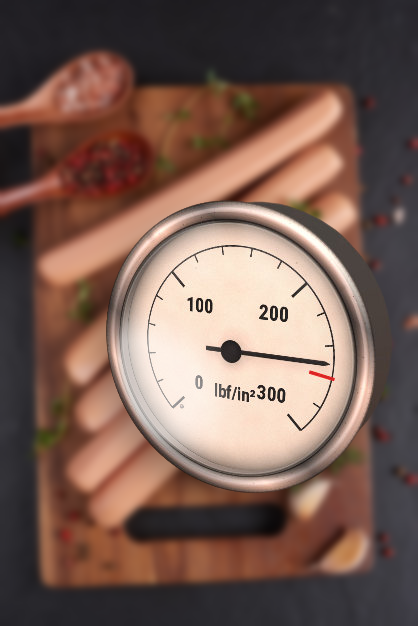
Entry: 250,psi
